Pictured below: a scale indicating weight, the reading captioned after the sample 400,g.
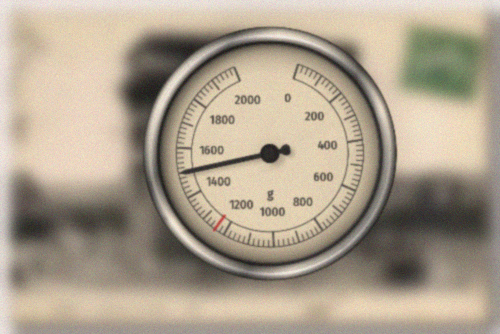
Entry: 1500,g
